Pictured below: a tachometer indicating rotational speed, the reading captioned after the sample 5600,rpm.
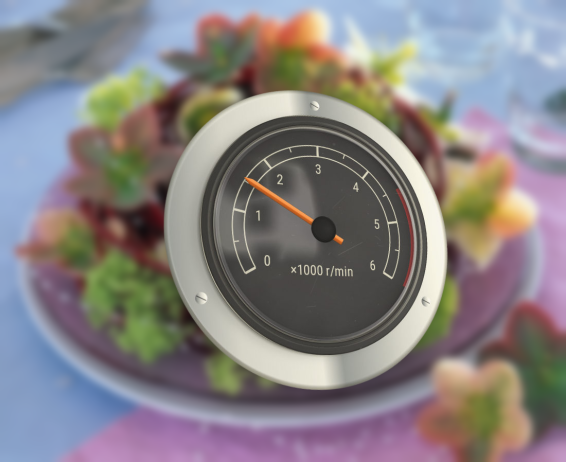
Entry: 1500,rpm
